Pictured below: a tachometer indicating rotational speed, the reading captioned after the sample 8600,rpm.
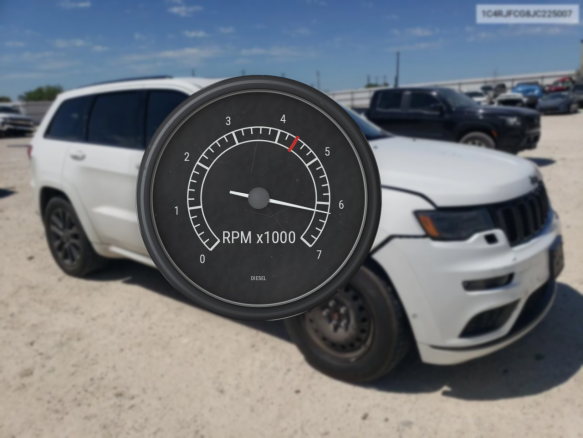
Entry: 6200,rpm
